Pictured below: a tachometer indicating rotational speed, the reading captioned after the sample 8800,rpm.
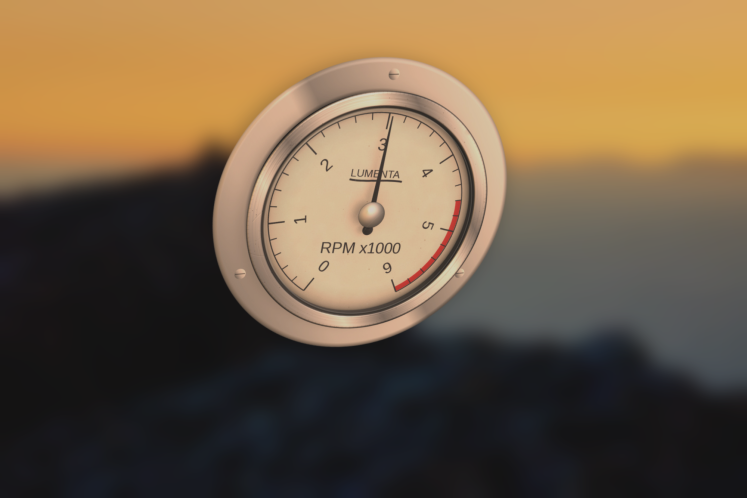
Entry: 3000,rpm
